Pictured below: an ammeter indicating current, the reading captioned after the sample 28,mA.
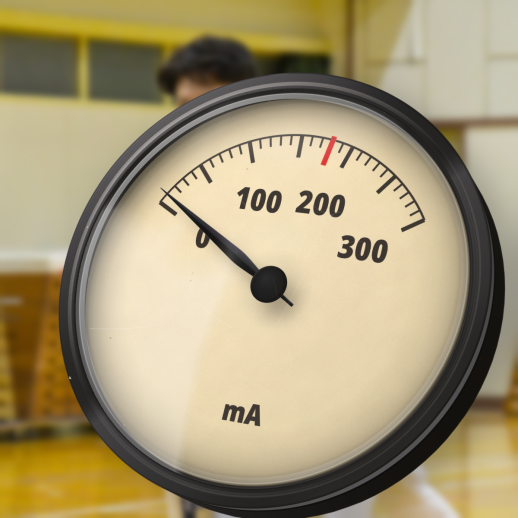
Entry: 10,mA
